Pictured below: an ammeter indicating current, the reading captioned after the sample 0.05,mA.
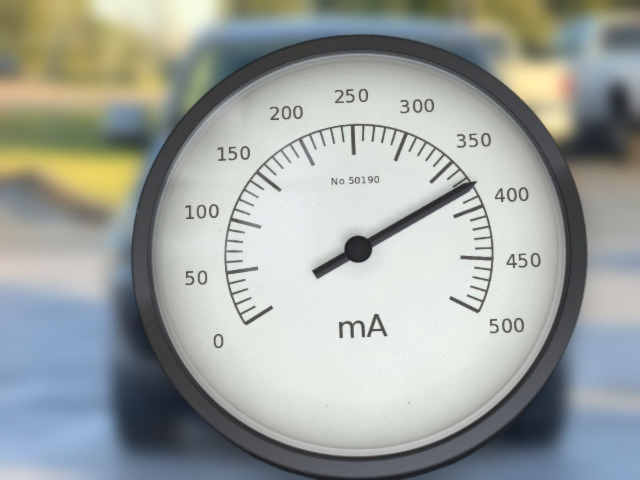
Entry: 380,mA
